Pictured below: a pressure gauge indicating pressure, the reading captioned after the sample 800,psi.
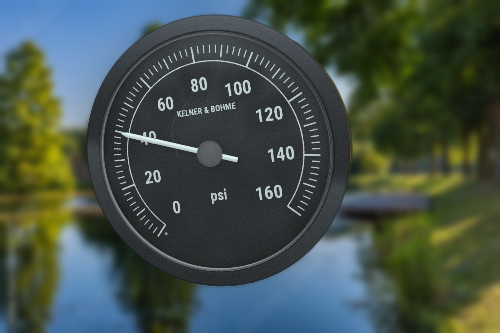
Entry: 40,psi
